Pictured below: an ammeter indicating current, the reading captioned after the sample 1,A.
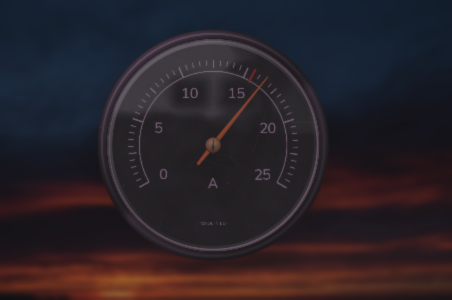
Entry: 16.5,A
